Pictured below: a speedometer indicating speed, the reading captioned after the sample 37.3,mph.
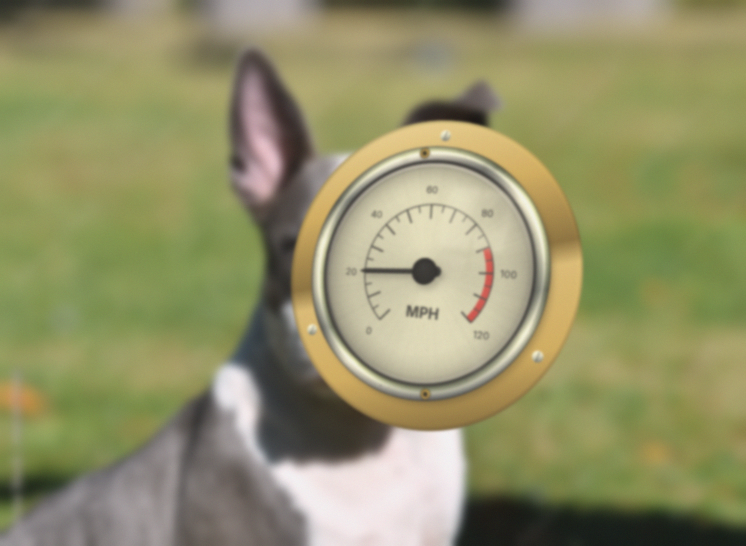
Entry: 20,mph
